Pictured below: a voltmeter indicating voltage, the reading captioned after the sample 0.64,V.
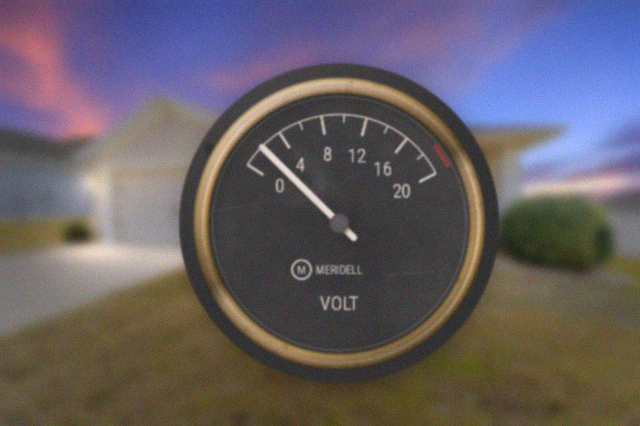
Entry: 2,V
